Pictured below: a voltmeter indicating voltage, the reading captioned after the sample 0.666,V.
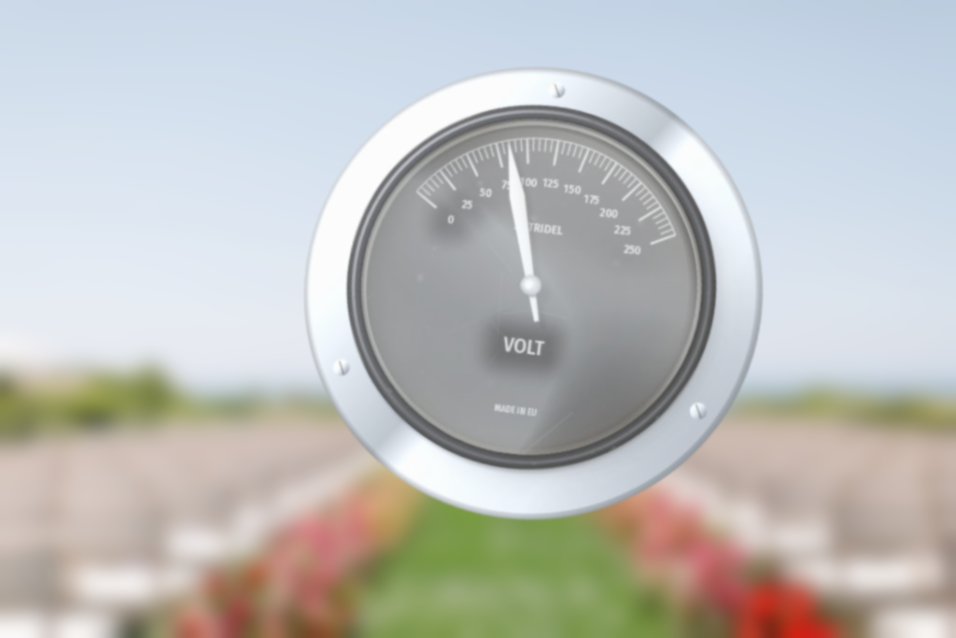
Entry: 85,V
